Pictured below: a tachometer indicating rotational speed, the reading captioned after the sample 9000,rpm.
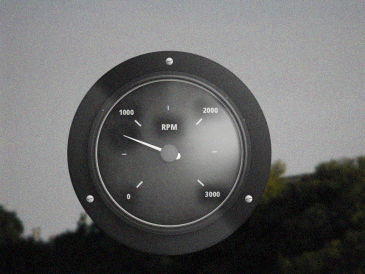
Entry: 750,rpm
